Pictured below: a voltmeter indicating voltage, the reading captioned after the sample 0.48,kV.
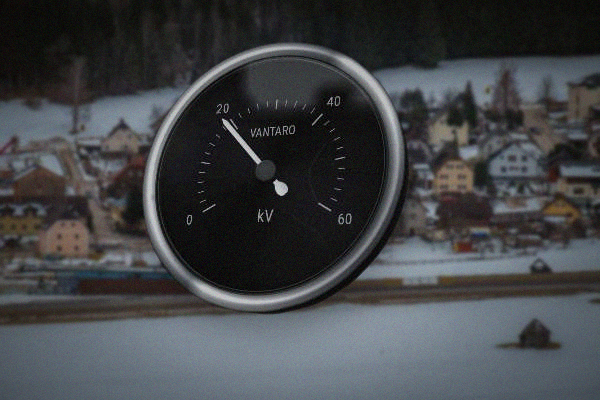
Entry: 19,kV
